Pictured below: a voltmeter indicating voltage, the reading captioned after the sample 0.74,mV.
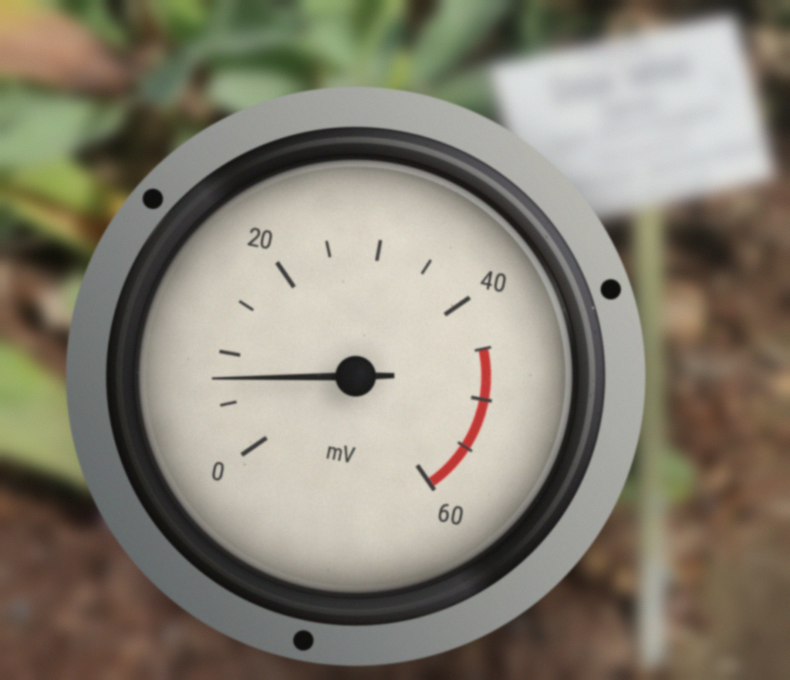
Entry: 7.5,mV
